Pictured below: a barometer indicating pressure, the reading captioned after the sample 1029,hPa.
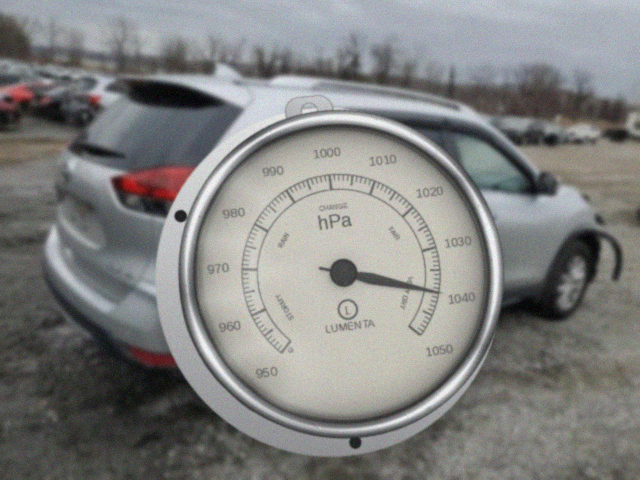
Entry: 1040,hPa
